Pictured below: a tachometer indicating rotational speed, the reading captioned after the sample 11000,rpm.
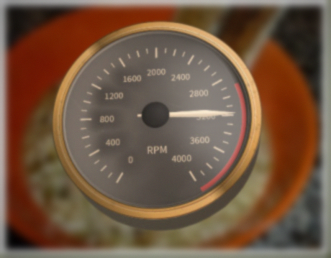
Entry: 3200,rpm
